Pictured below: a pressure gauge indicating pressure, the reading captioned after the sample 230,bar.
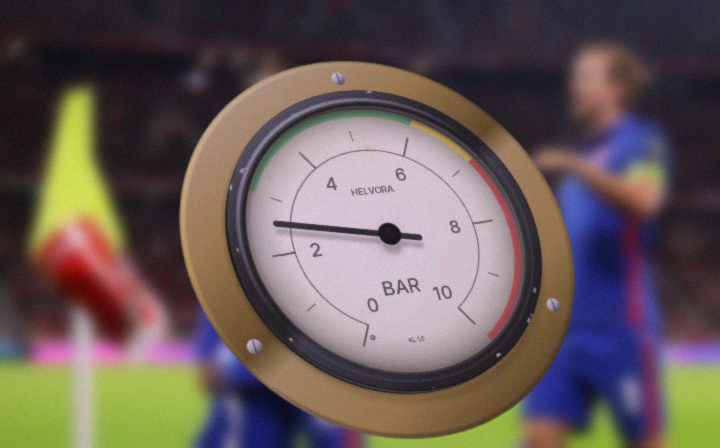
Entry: 2.5,bar
